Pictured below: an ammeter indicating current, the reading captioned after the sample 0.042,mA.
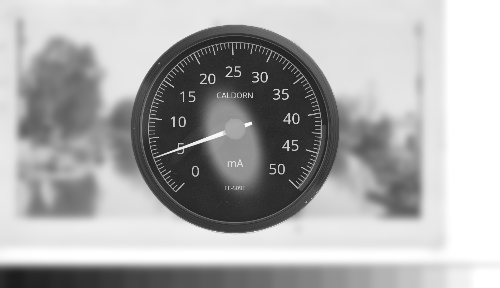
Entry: 5,mA
